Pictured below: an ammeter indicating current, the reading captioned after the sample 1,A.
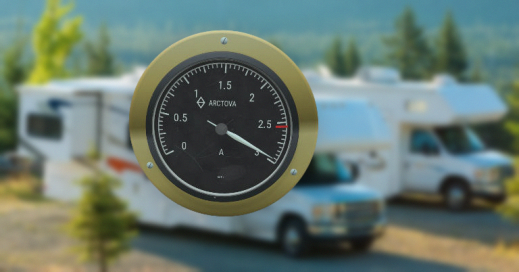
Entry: 2.95,A
